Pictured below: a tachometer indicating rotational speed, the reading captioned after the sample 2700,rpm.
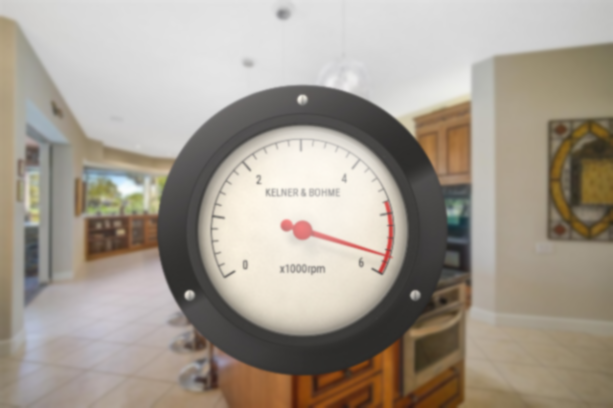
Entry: 5700,rpm
